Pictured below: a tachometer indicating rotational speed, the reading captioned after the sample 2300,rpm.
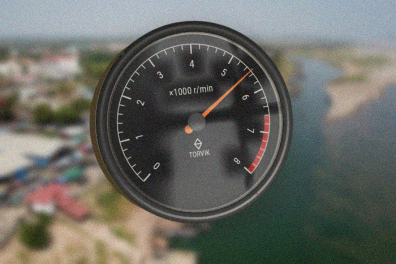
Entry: 5500,rpm
